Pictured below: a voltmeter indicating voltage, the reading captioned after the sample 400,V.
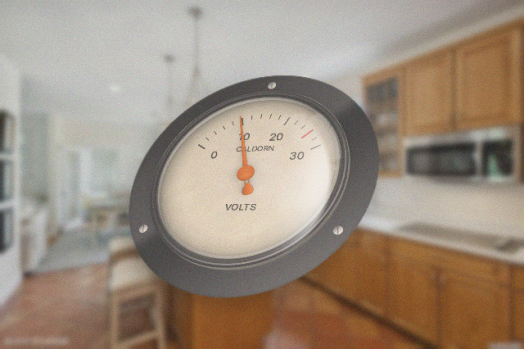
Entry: 10,V
